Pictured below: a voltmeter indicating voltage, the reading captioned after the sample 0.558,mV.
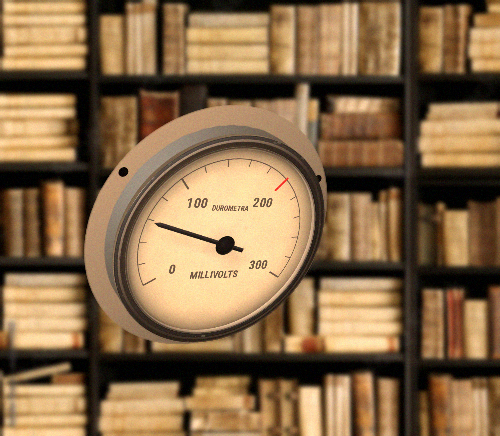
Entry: 60,mV
